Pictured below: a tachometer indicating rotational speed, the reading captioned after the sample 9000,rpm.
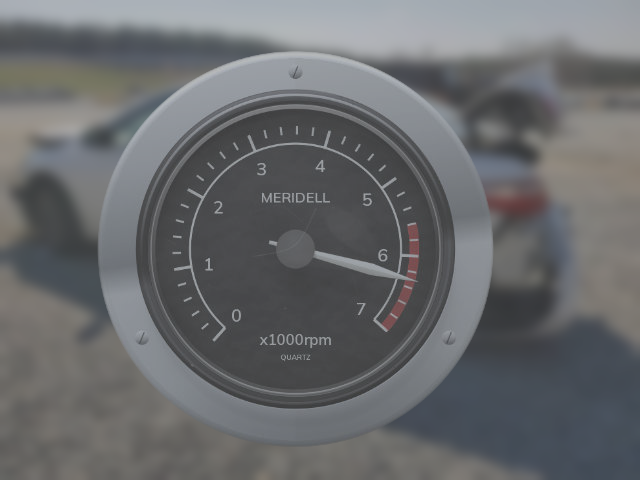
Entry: 6300,rpm
